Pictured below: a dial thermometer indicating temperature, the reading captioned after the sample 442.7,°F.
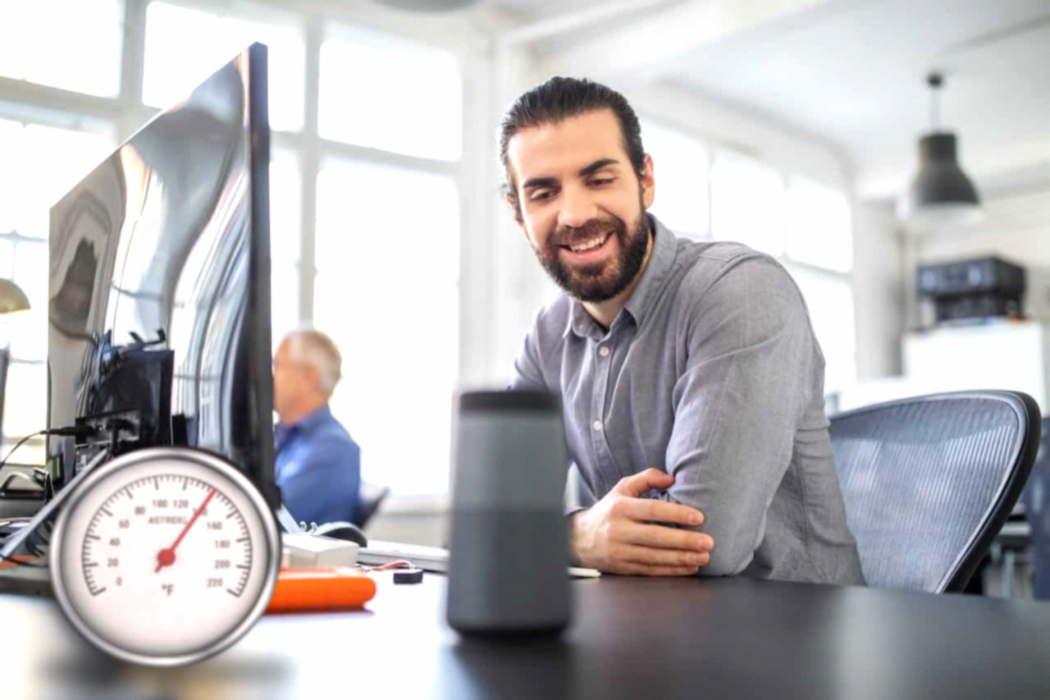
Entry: 140,°F
